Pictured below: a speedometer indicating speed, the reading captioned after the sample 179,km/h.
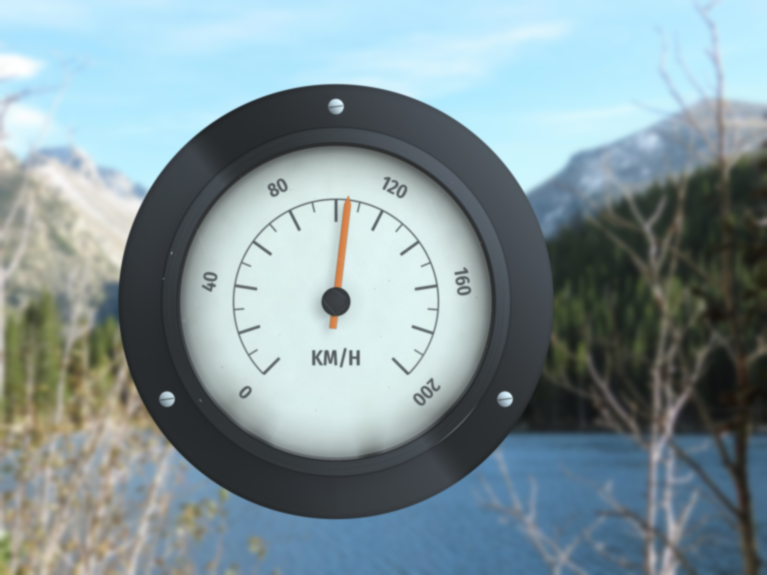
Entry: 105,km/h
